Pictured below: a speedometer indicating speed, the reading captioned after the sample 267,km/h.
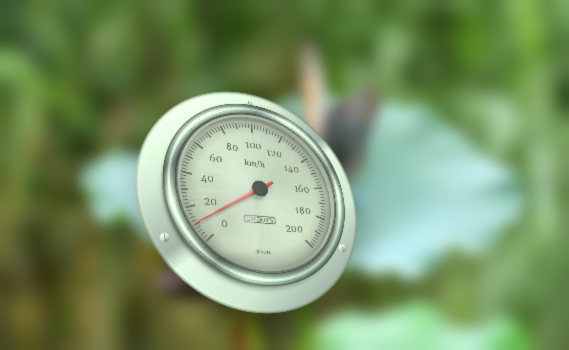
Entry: 10,km/h
